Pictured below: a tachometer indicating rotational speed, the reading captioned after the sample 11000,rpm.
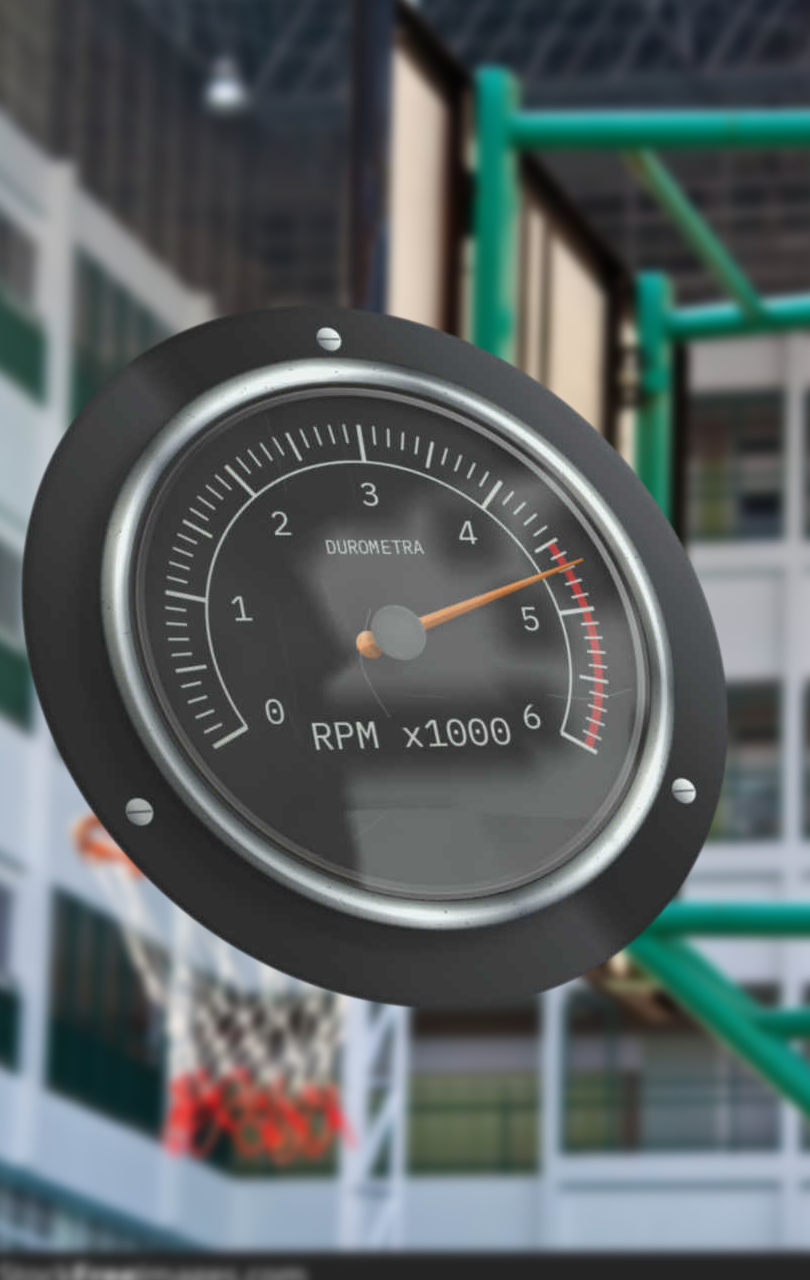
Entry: 4700,rpm
